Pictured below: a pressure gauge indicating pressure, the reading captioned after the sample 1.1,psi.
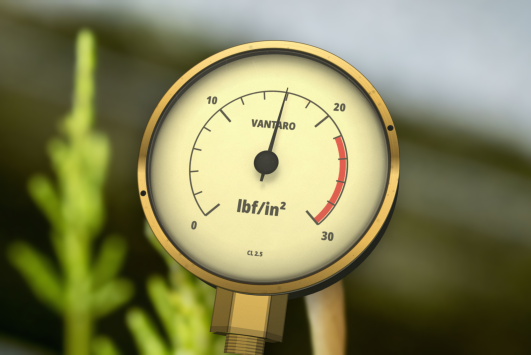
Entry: 16,psi
